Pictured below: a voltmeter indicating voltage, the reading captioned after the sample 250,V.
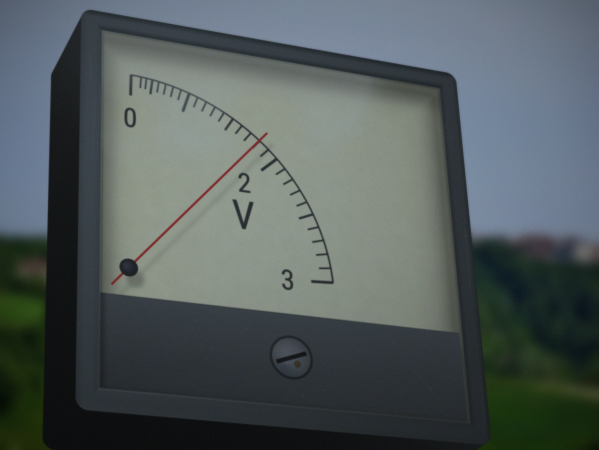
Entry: 1.8,V
